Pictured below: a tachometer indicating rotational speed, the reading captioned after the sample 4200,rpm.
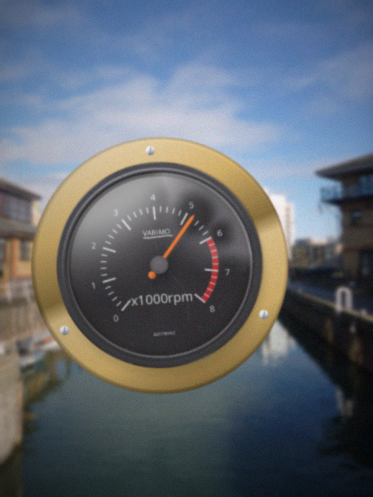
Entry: 5200,rpm
